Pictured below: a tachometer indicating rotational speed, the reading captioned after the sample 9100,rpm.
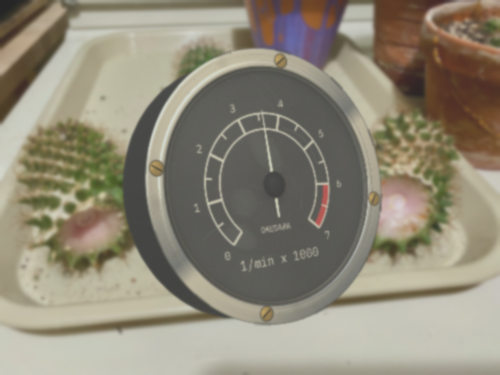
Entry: 3500,rpm
